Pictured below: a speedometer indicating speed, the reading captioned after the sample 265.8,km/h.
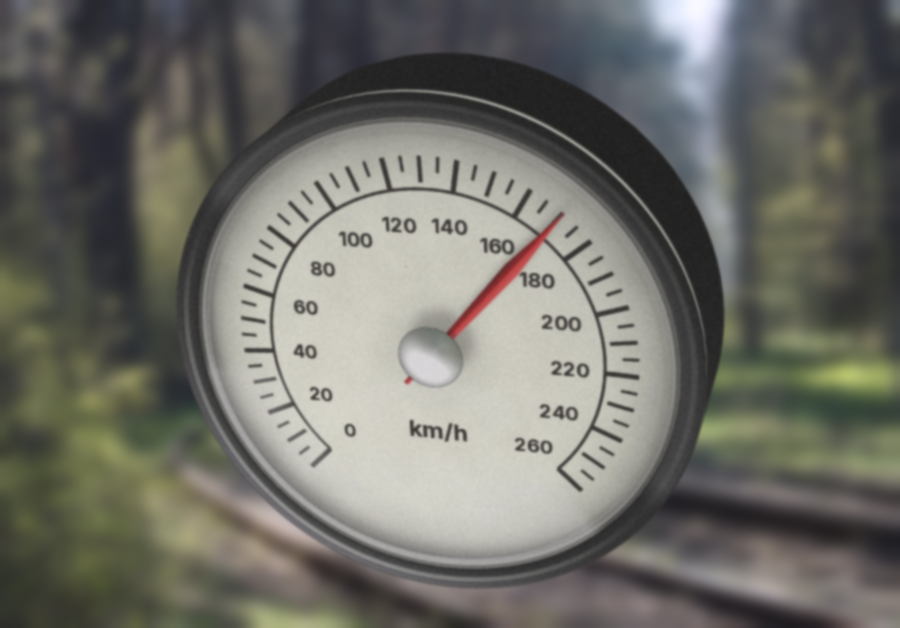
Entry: 170,km/h
